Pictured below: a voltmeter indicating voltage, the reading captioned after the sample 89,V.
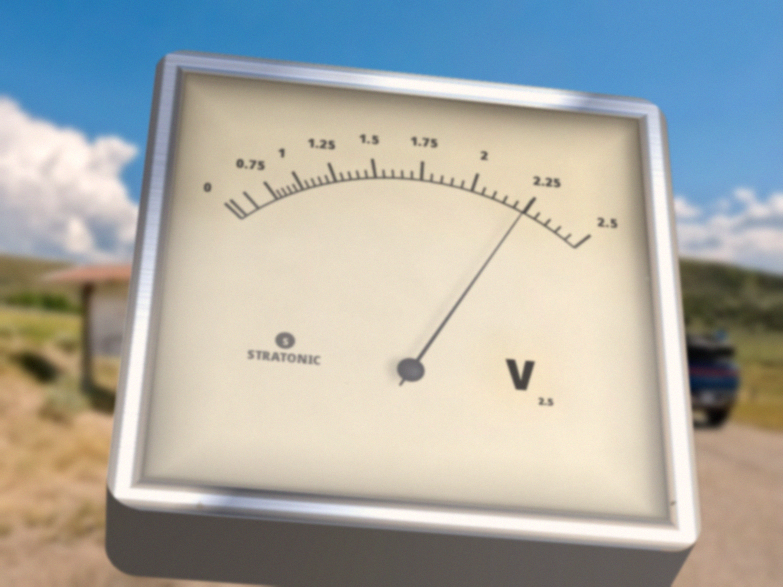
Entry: 2.25,V
